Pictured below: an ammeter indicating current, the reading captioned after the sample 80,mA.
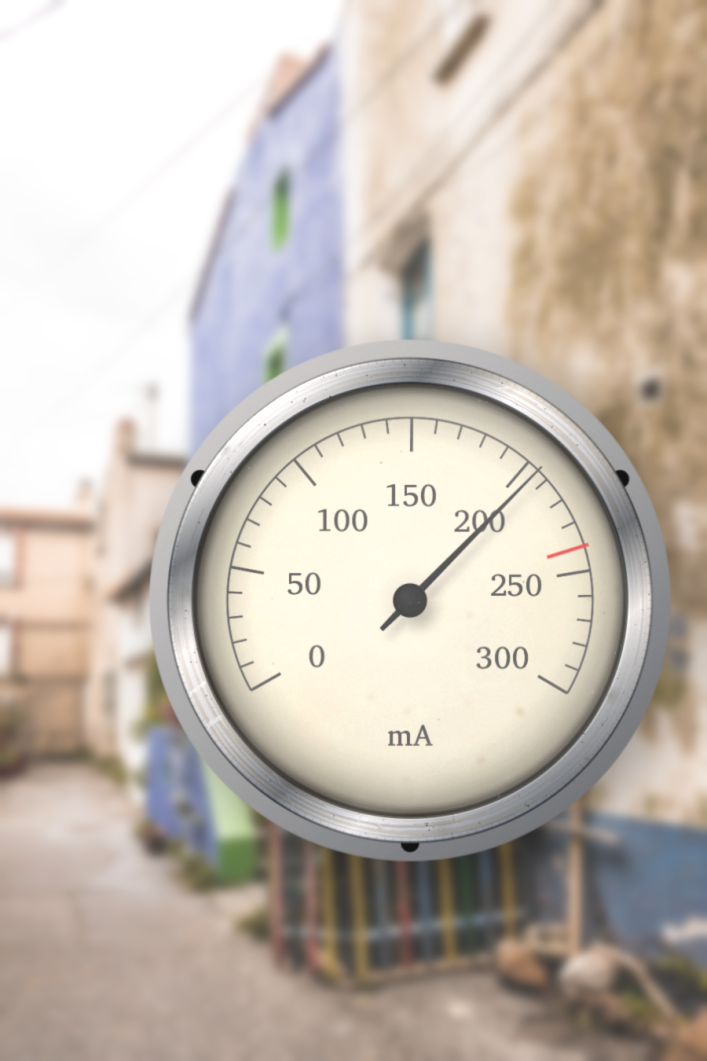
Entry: 205,mA
